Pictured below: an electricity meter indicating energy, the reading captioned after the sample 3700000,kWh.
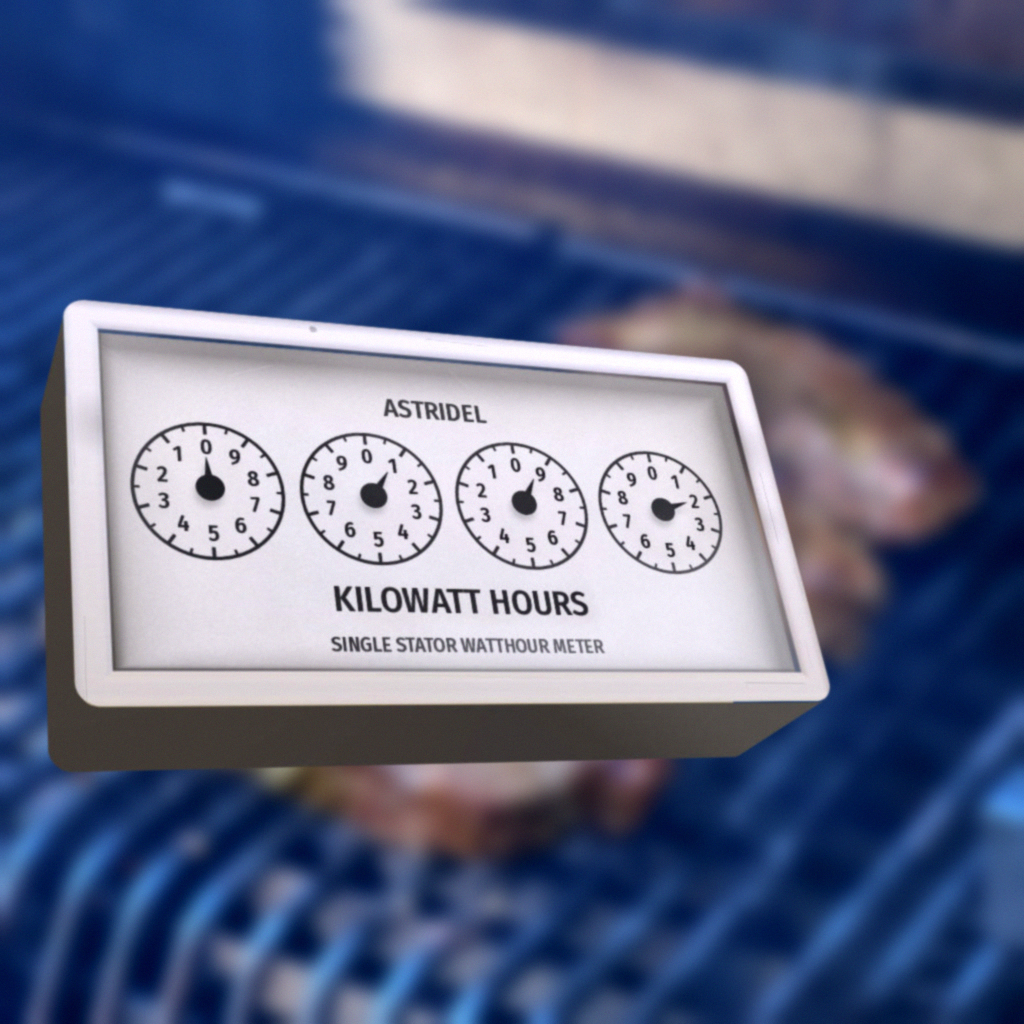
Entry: 92,kWh
